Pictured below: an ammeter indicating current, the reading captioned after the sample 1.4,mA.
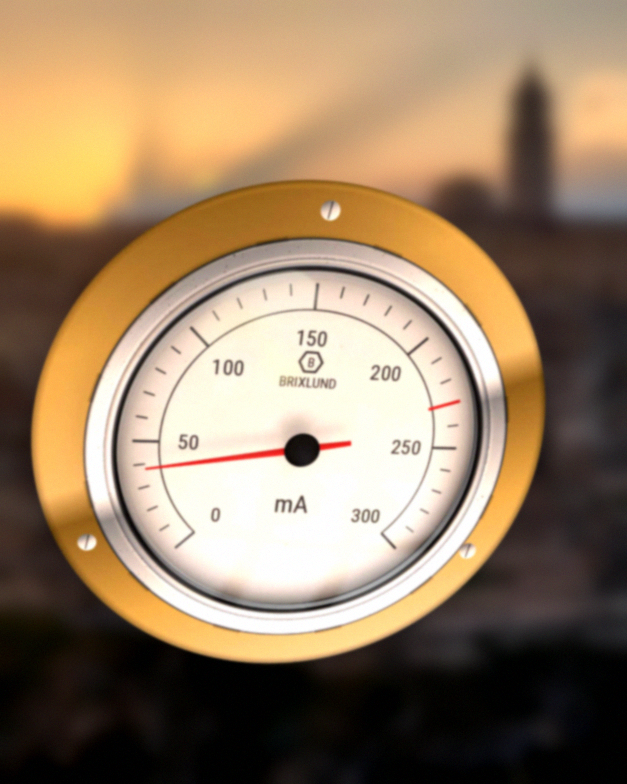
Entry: 40,mA
